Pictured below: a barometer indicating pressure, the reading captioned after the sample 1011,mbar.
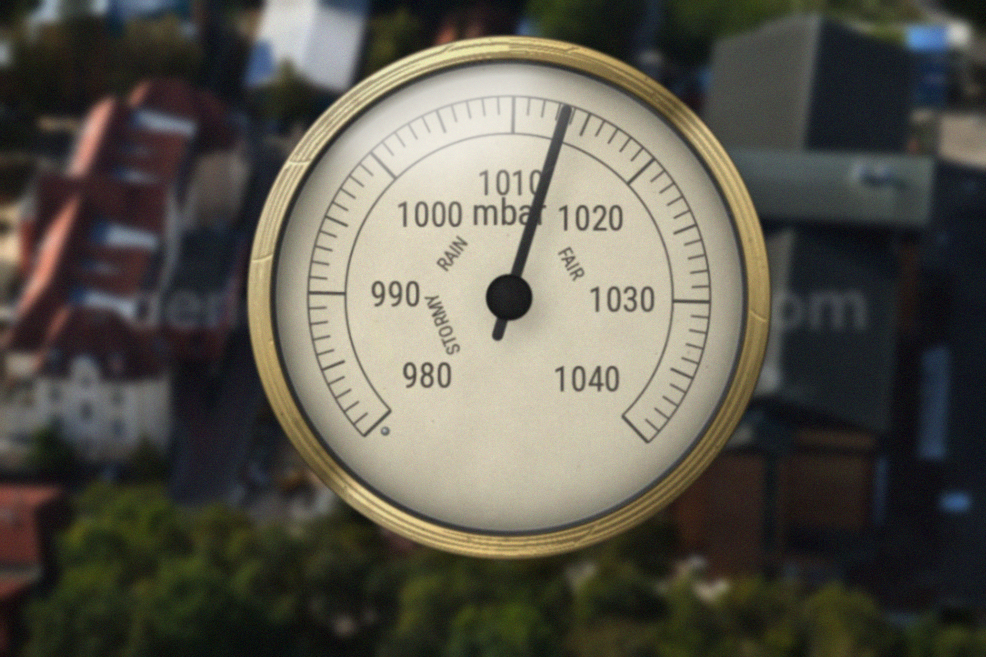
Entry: 1013.5,mbar
